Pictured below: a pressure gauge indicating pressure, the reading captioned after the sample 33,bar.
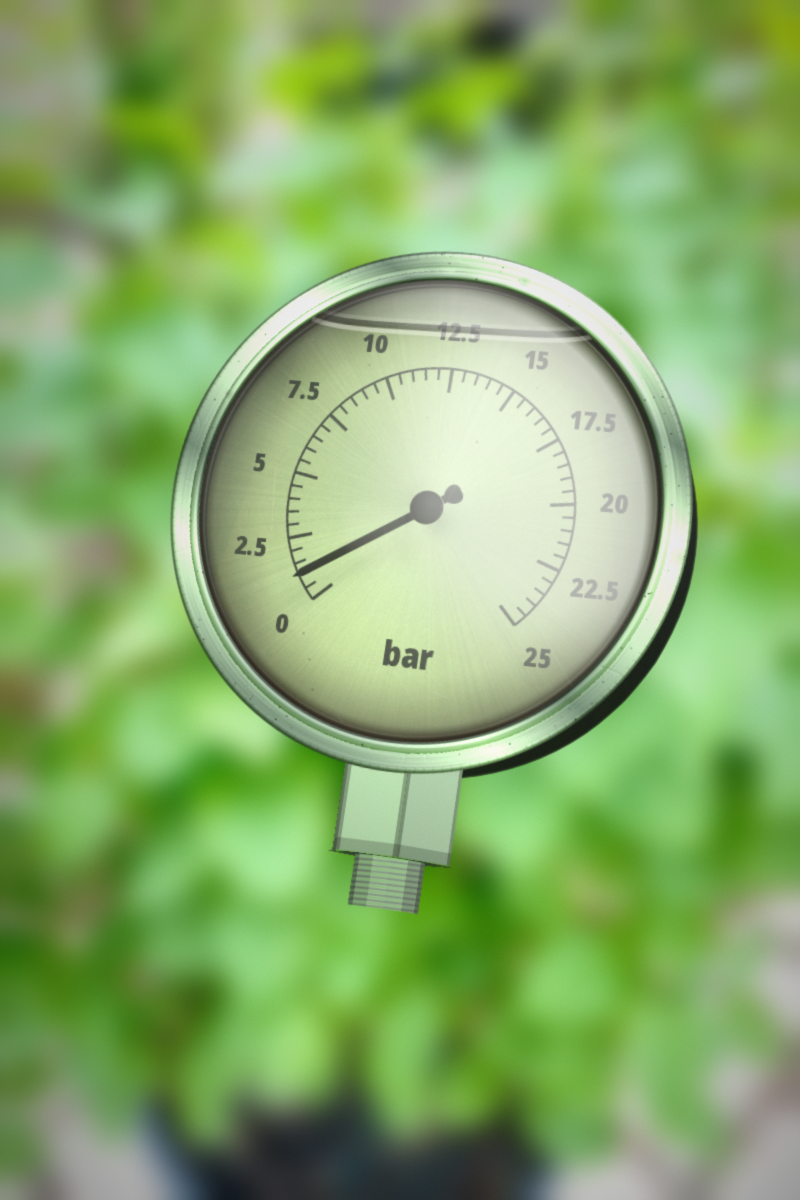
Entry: 1,bar
